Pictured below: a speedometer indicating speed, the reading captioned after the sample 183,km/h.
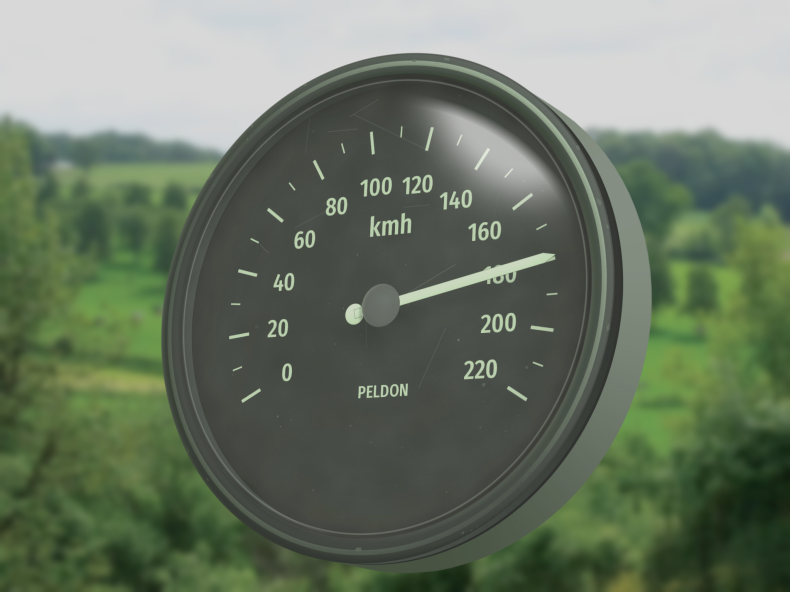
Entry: 180,km/h
